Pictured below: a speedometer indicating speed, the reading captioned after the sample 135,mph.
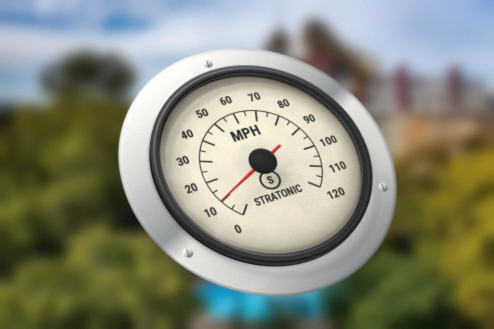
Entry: 10,mph
